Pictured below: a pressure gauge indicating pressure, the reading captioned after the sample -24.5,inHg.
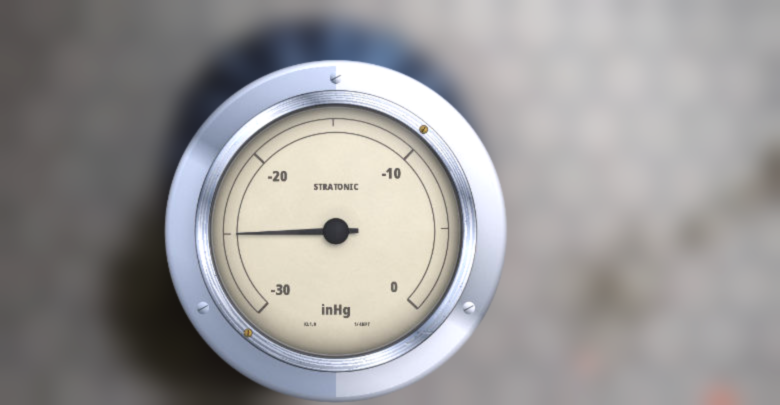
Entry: -25,inHg
